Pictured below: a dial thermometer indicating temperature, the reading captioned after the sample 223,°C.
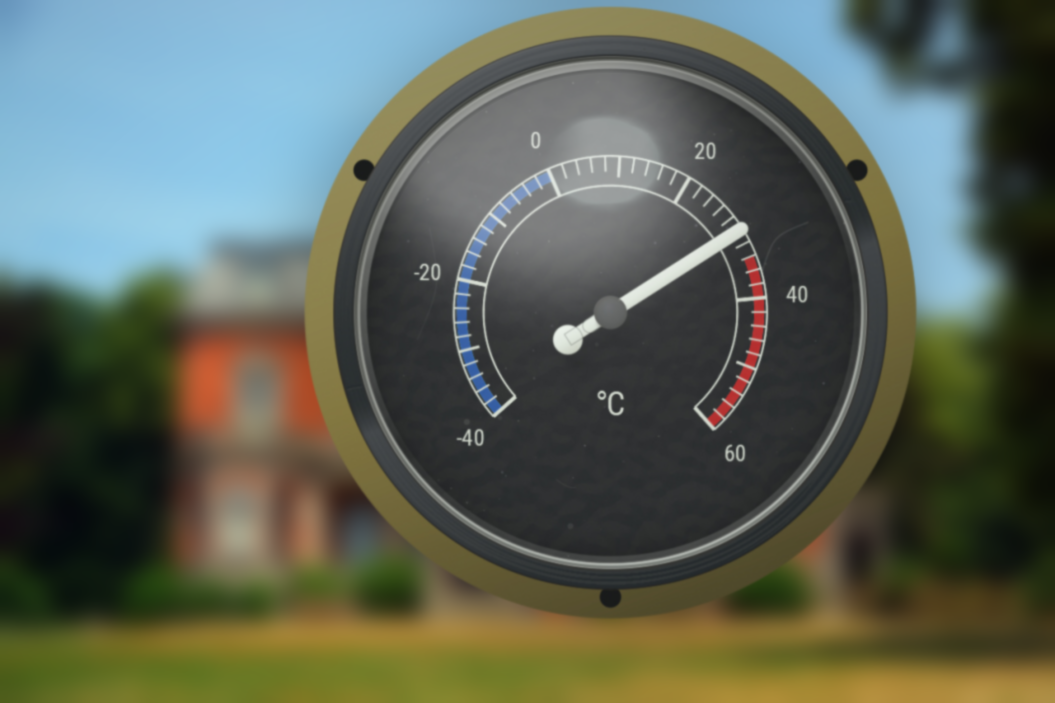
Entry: 30,°C
